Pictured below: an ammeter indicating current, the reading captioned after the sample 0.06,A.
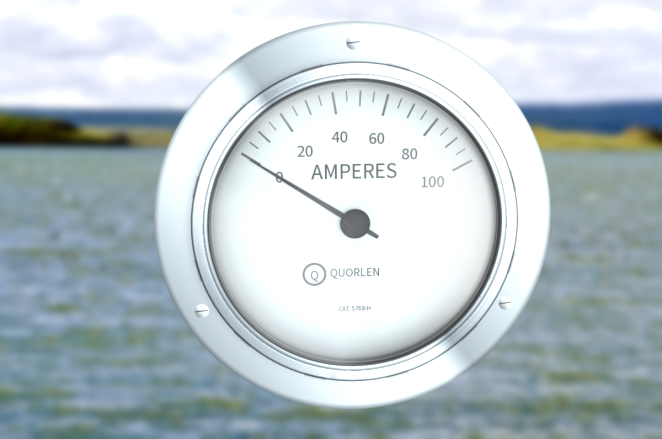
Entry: 0,A
